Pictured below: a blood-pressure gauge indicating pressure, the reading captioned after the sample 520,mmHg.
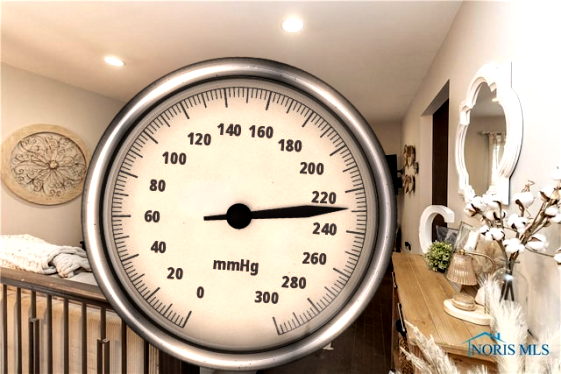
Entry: 228,mmHg
